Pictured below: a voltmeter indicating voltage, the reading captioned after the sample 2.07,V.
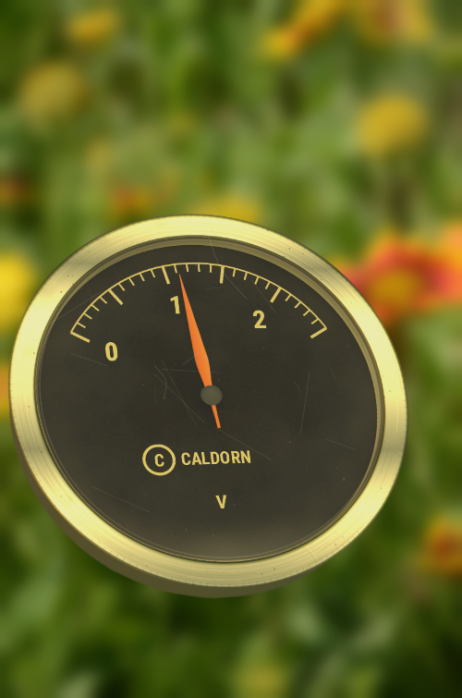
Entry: 1.1,V
